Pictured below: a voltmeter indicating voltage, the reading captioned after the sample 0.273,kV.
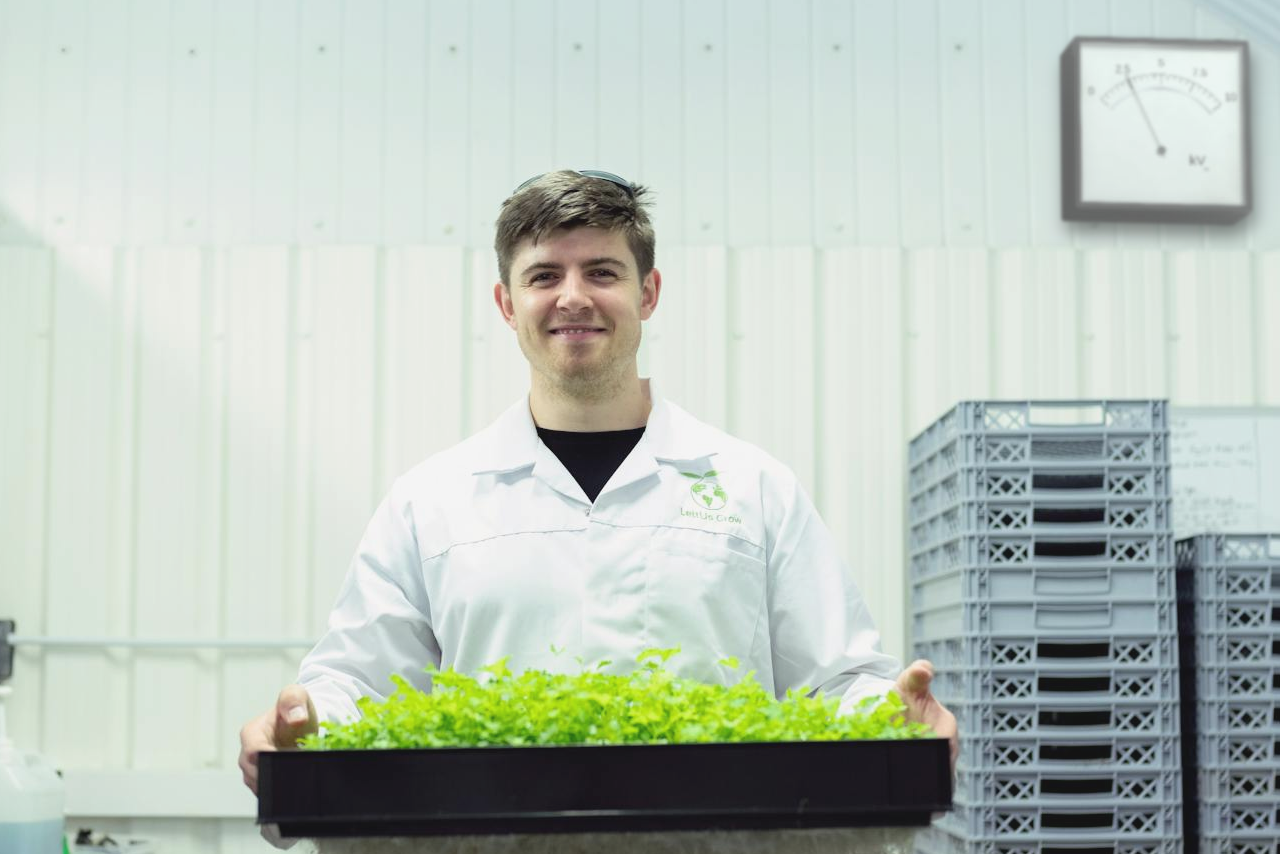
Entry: 2.5,kV
